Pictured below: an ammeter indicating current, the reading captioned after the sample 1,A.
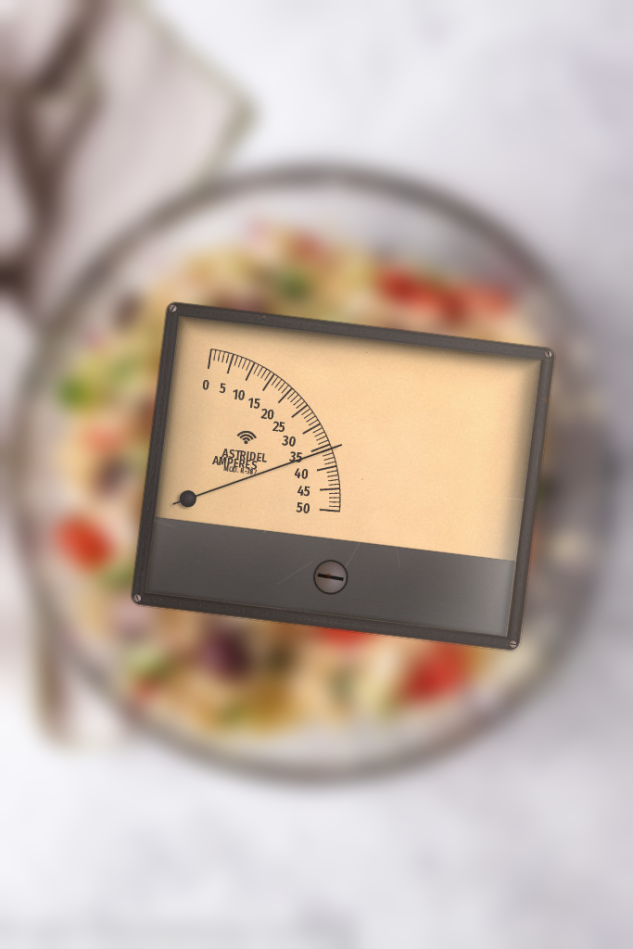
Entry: 36,A
